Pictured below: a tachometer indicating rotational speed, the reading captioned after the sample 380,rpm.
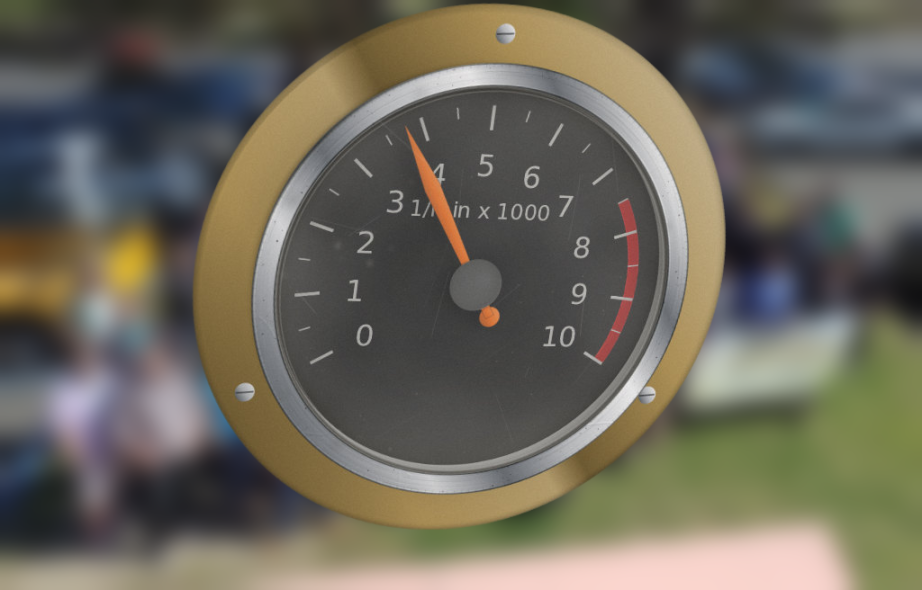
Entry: 3750,rpm
